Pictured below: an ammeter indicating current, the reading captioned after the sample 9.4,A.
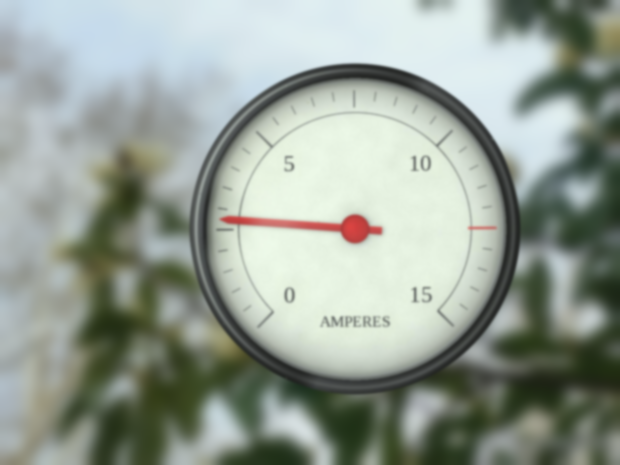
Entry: 2.75,A
